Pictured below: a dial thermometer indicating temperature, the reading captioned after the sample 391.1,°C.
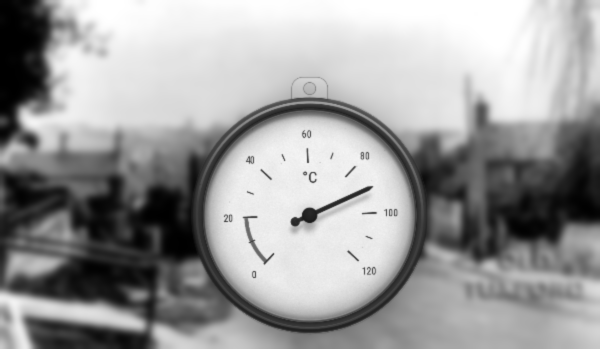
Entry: 90,°C
